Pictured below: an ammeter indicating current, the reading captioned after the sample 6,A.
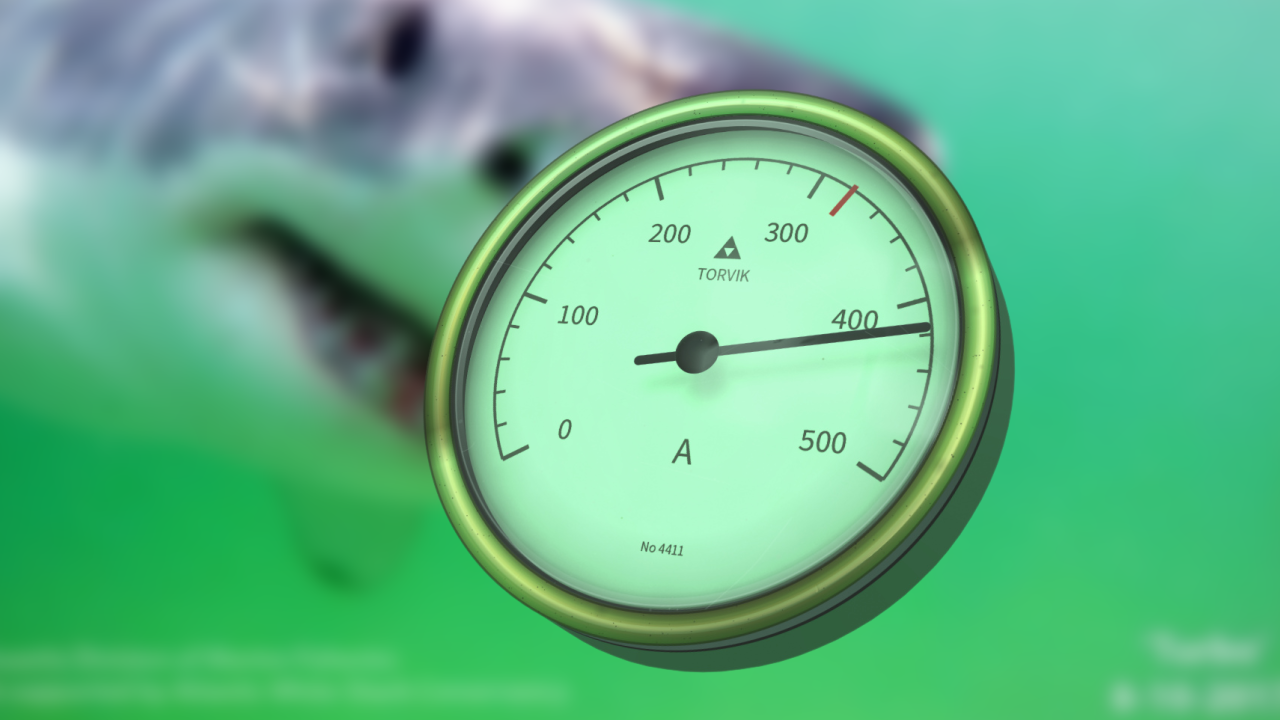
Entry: 420,A
